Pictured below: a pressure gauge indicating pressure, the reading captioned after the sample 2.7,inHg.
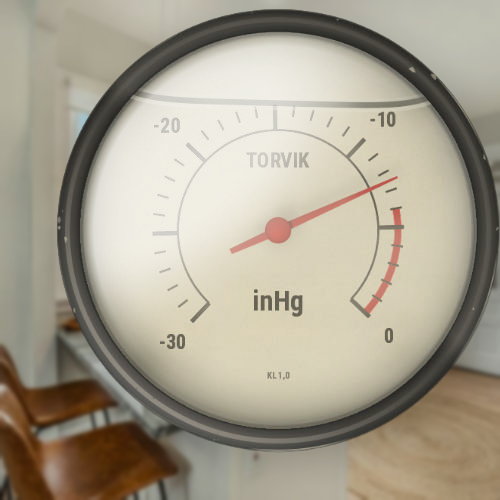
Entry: -7.5,inHg
